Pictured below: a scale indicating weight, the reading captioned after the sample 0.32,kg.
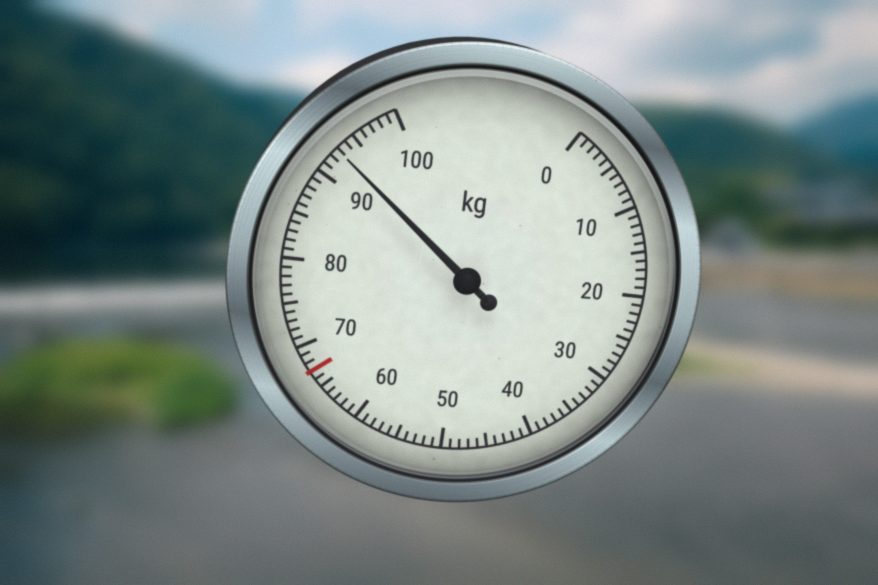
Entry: 93,kg
